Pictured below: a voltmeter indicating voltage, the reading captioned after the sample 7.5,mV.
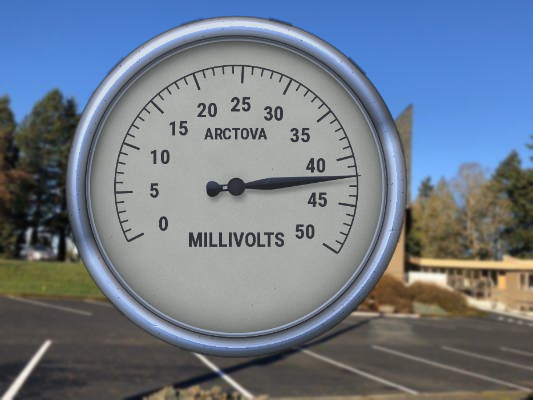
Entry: 42,mV
